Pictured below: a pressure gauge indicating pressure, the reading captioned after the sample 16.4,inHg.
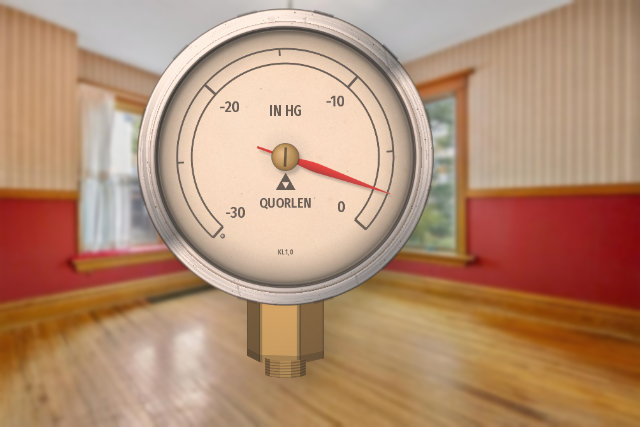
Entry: -2.5,inHg
